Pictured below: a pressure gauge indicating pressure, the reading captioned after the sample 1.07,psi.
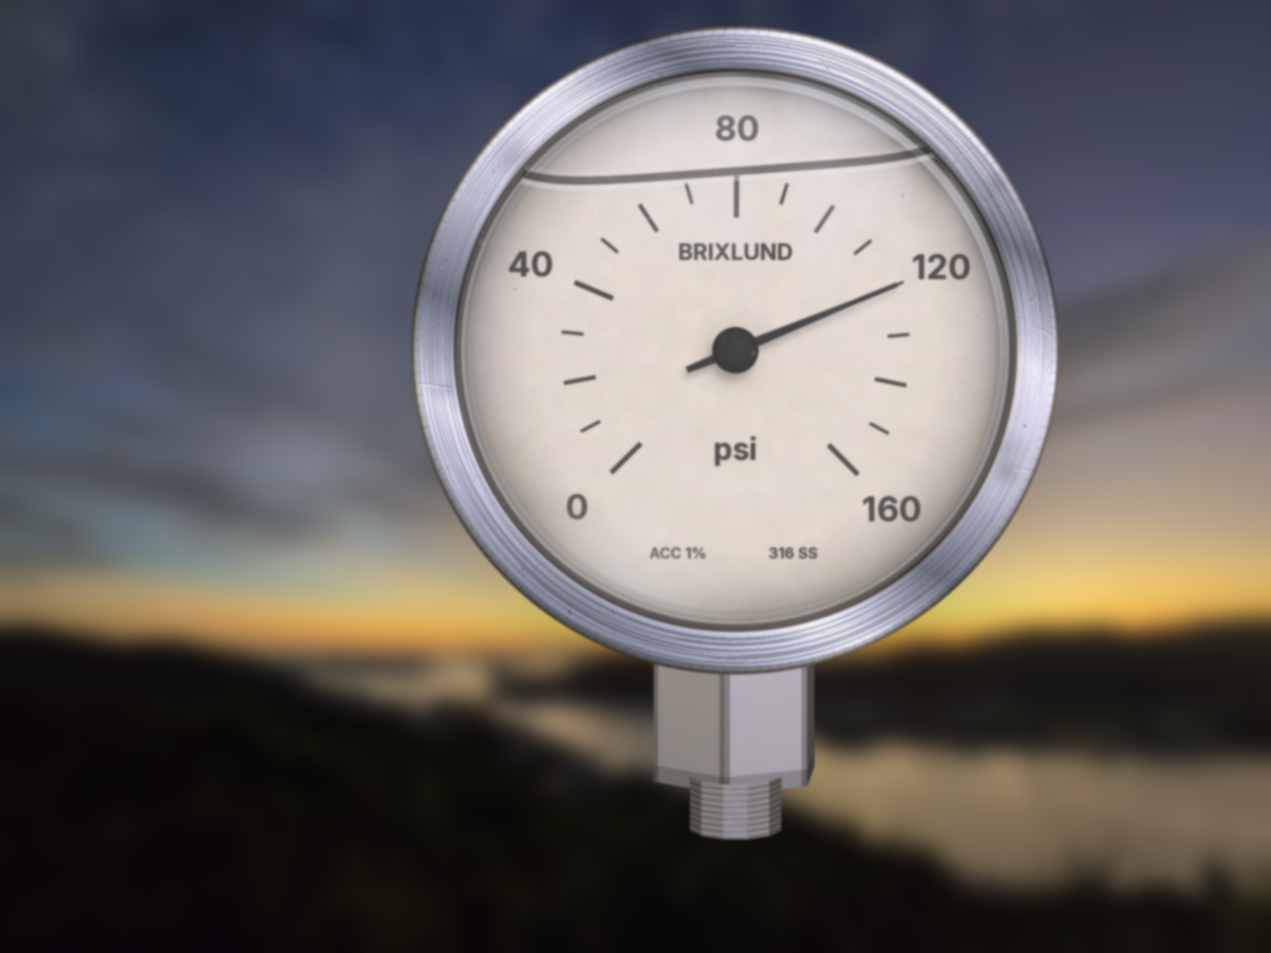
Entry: 120,psi
